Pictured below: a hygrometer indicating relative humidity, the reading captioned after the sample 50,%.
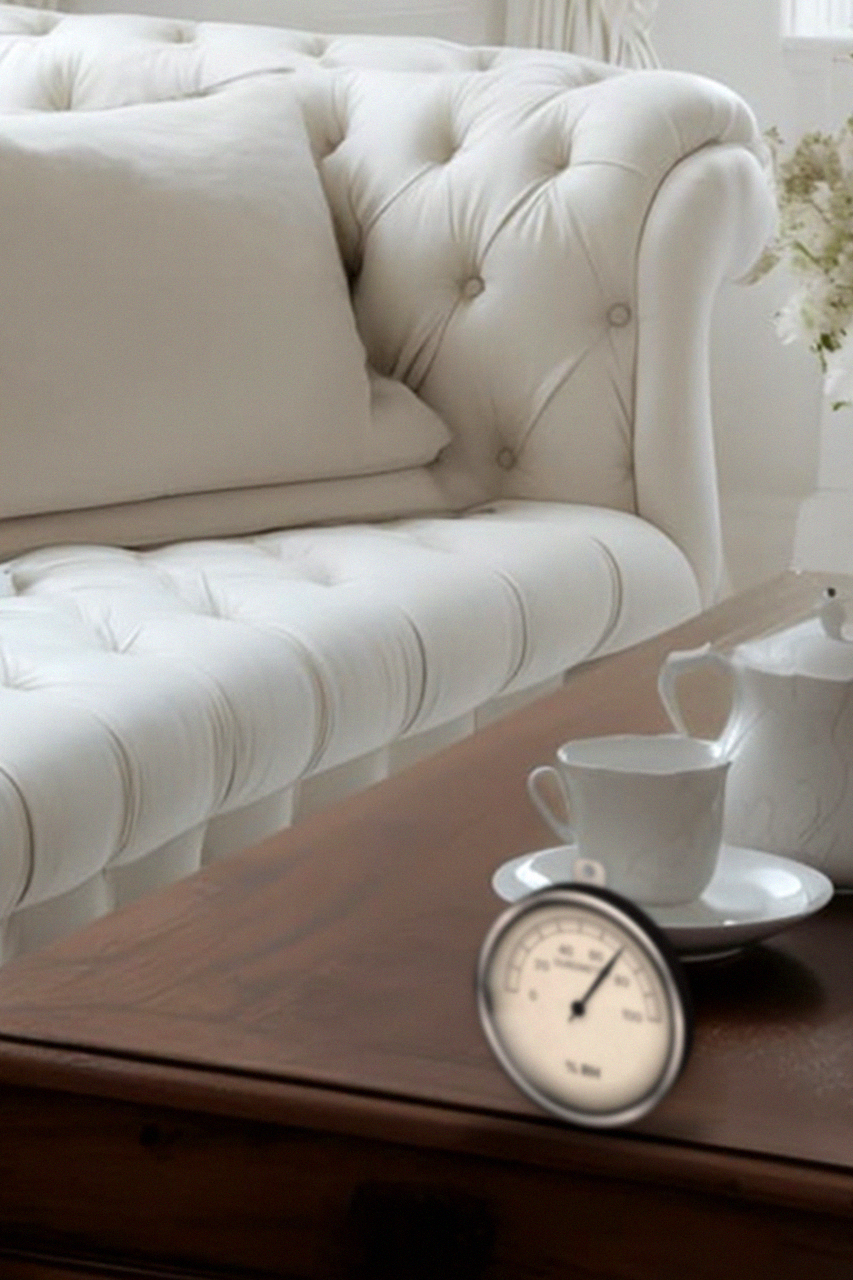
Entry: 70,%
